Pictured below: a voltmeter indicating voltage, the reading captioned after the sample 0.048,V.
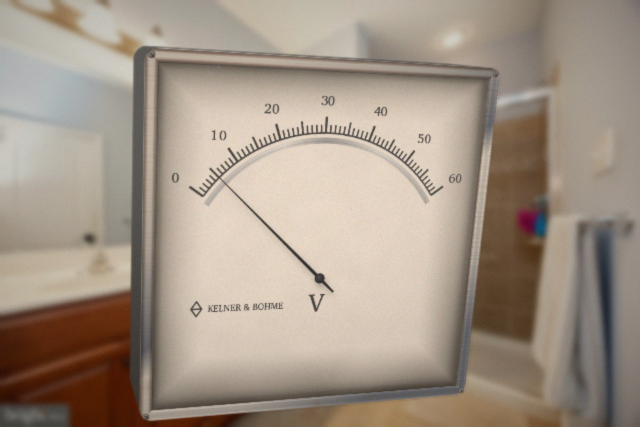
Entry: 5,V
